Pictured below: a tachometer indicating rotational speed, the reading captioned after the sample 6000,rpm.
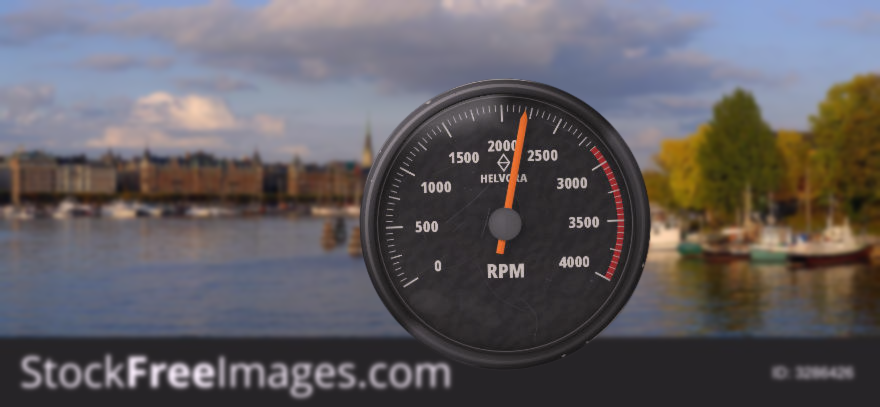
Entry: 2200,rpm
